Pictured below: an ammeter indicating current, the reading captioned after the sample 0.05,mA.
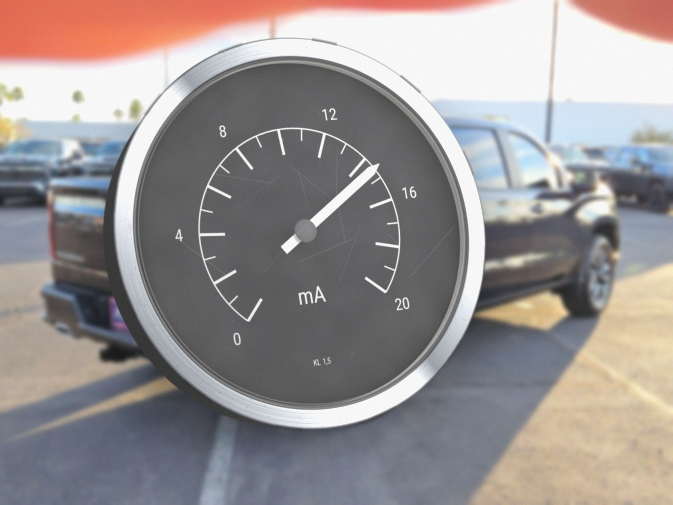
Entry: 14.5,mA
